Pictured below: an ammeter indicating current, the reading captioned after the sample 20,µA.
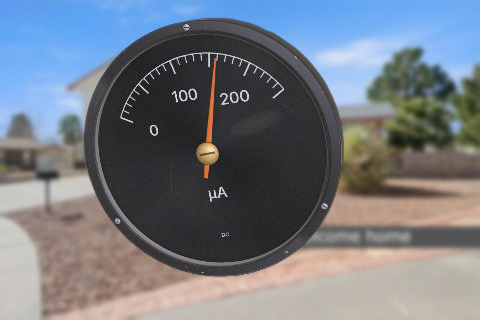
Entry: 160,µA
